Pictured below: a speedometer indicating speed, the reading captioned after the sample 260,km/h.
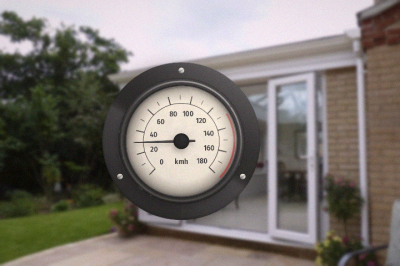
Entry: 30,km/h
